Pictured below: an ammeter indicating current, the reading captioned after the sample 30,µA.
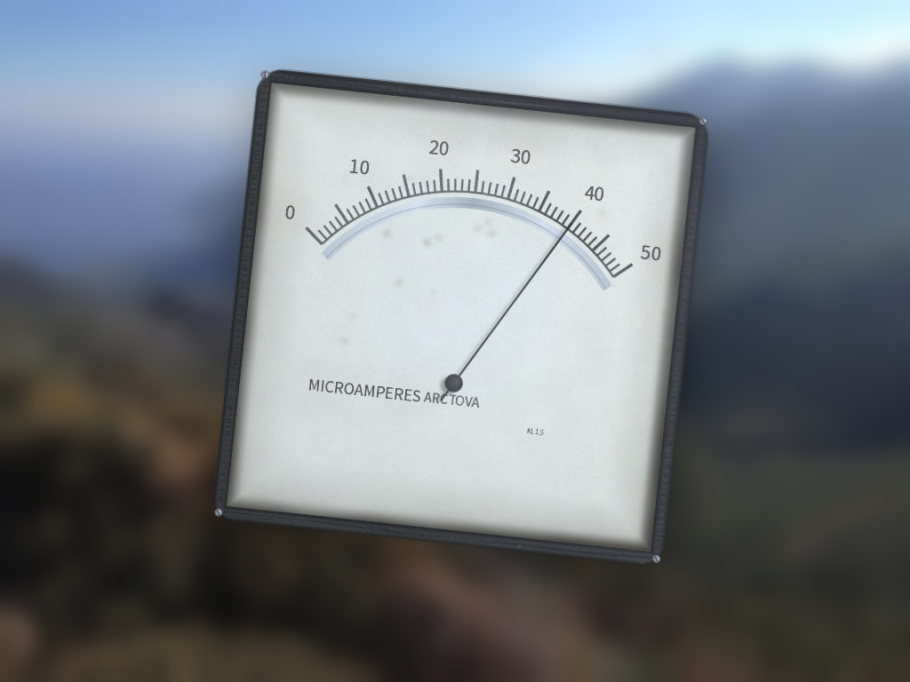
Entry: 40,µA
